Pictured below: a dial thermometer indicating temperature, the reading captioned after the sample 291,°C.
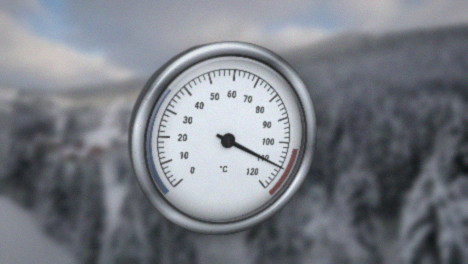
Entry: 110,°C
